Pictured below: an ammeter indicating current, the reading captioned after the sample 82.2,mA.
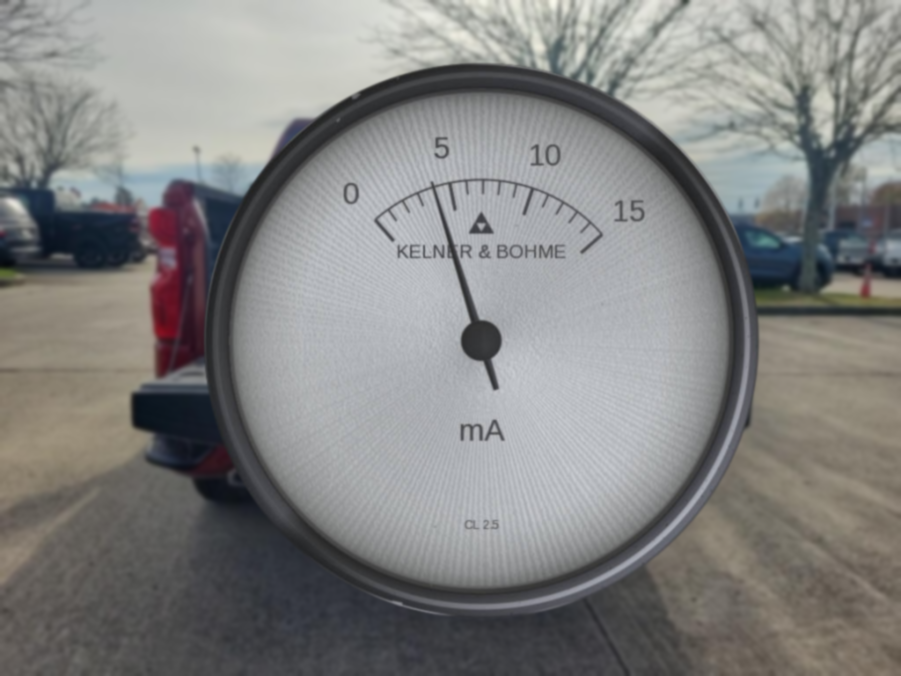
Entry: 4,mA
